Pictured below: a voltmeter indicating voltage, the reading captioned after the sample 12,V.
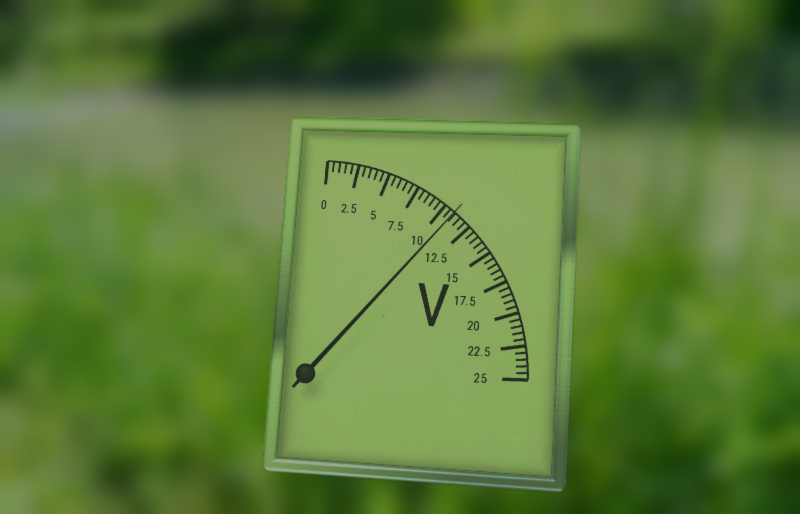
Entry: 11,V
